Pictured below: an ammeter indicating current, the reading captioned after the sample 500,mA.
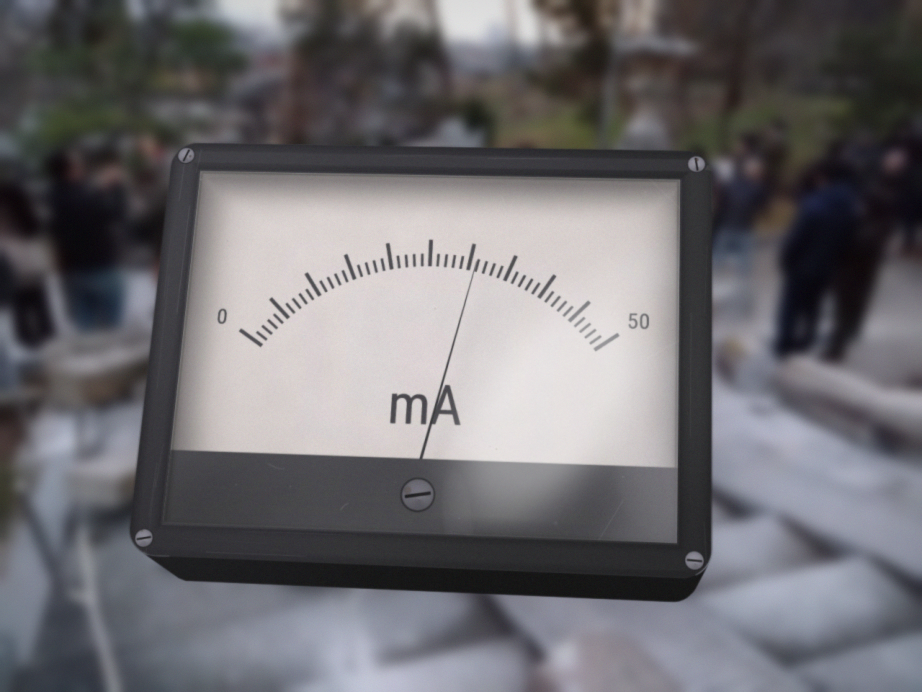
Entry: 31,mA
